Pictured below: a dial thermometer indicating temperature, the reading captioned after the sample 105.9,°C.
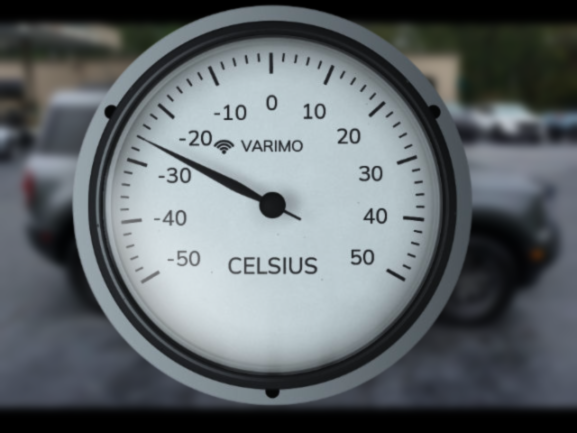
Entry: -26,°C
